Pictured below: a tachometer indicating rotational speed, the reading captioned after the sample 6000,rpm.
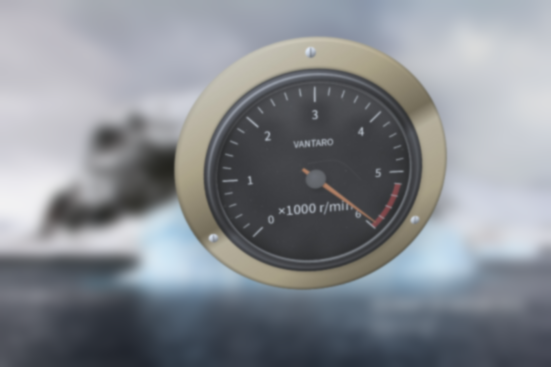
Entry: 5900,rpm
